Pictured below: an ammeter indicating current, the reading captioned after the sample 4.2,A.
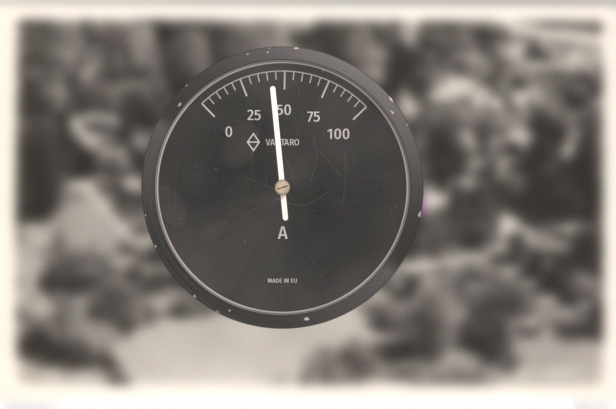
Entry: 42.5,A
